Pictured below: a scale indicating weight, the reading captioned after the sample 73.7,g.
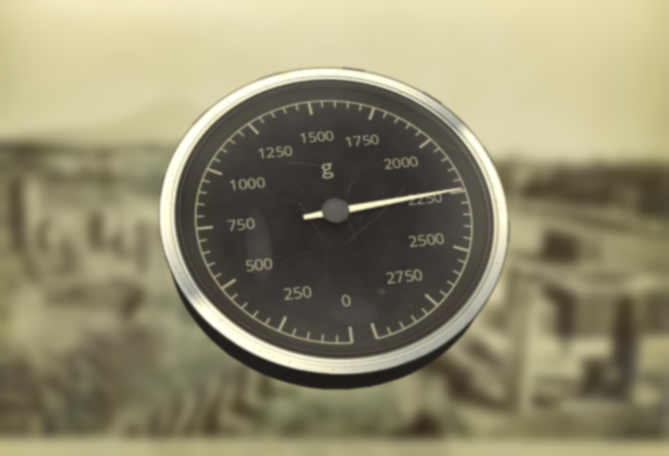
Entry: 2250,g
